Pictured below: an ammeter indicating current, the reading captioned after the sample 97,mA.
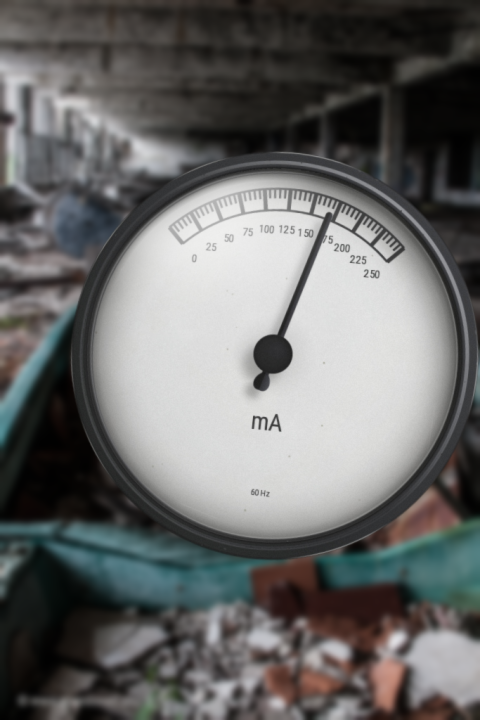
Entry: 170,mA
